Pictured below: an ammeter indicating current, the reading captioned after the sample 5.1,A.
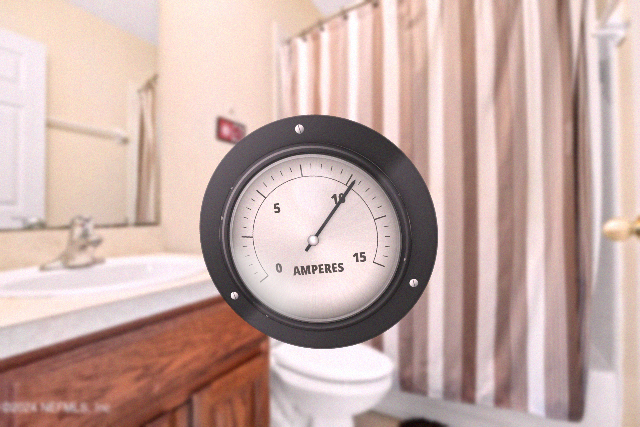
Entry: 10.25,A
